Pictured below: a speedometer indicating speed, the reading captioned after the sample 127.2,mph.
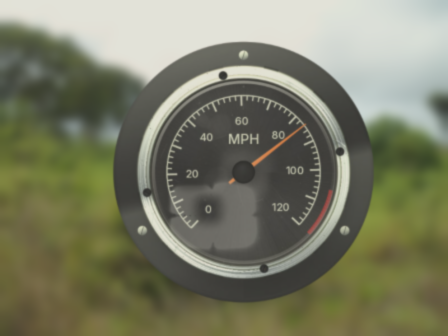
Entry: 84,mph
